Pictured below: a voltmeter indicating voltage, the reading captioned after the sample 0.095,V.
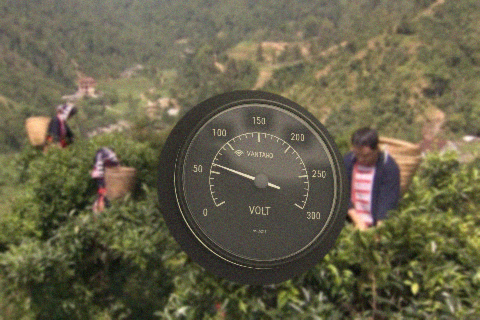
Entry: 60,V
